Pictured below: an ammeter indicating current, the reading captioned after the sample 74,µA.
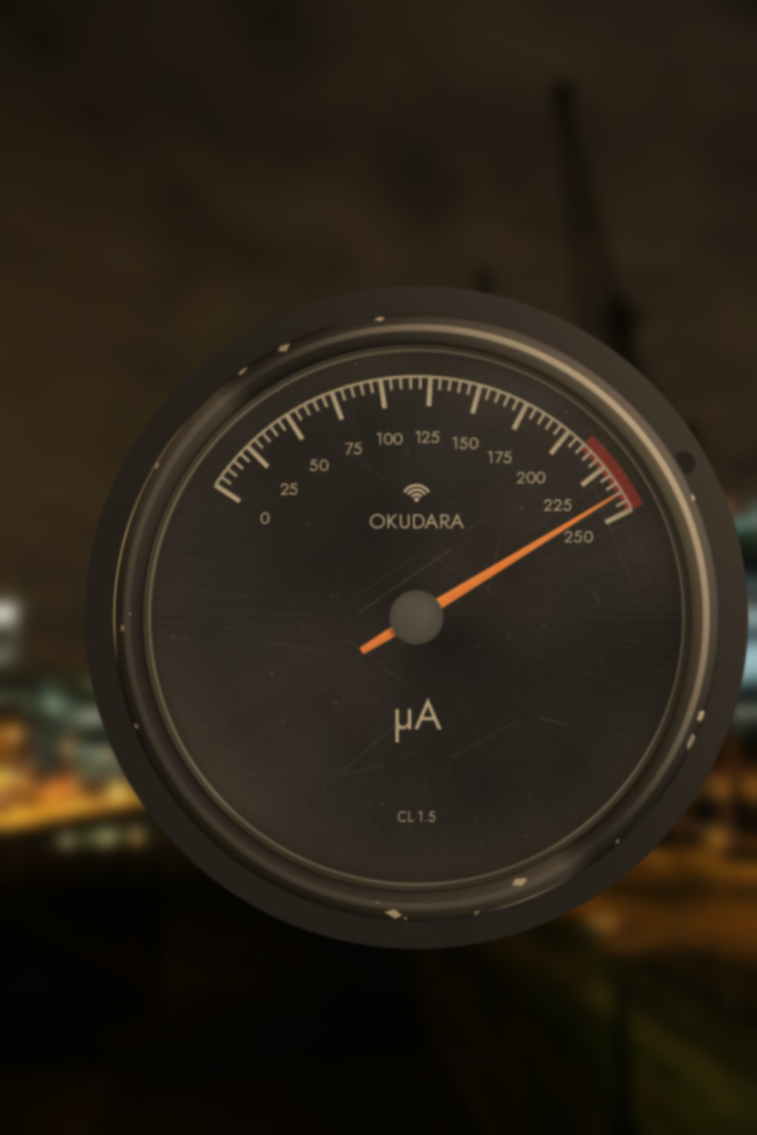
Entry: 240,µA
